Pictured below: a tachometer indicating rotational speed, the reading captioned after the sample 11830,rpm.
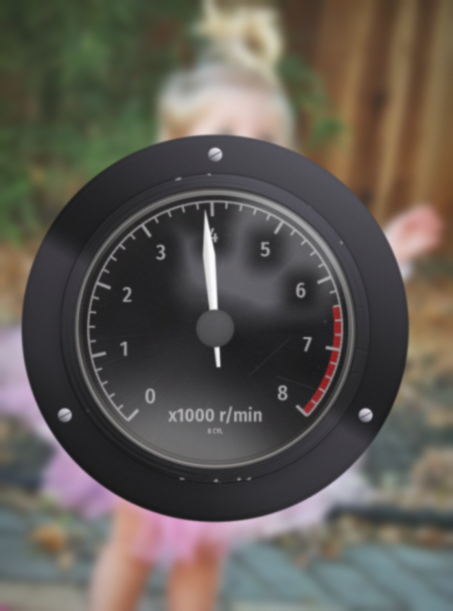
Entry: 3900,rpm
